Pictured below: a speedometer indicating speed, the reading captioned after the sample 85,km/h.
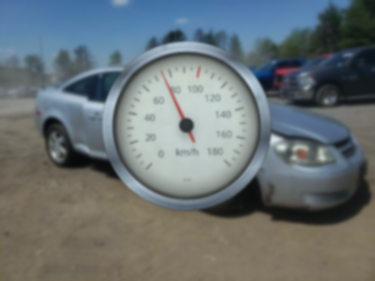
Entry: 75,km/h
